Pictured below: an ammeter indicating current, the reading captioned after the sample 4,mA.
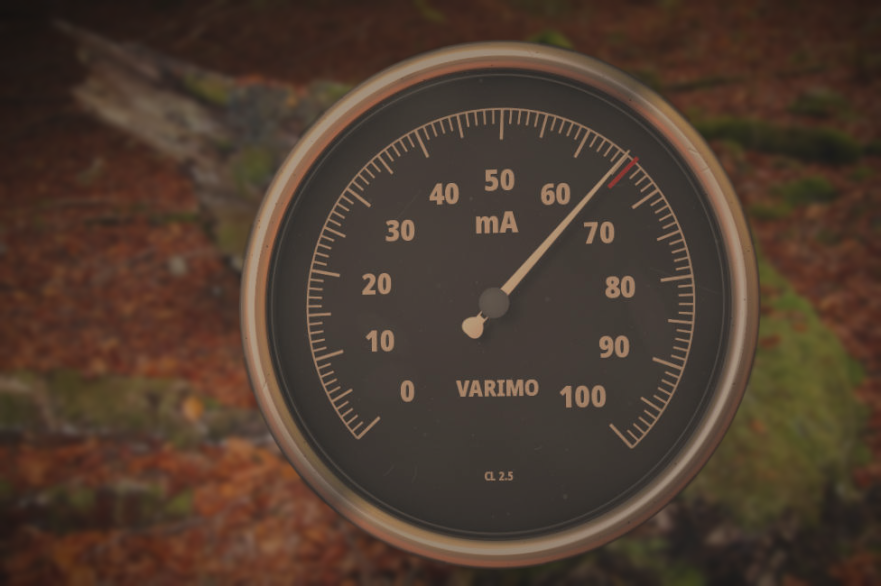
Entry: 65,mA
